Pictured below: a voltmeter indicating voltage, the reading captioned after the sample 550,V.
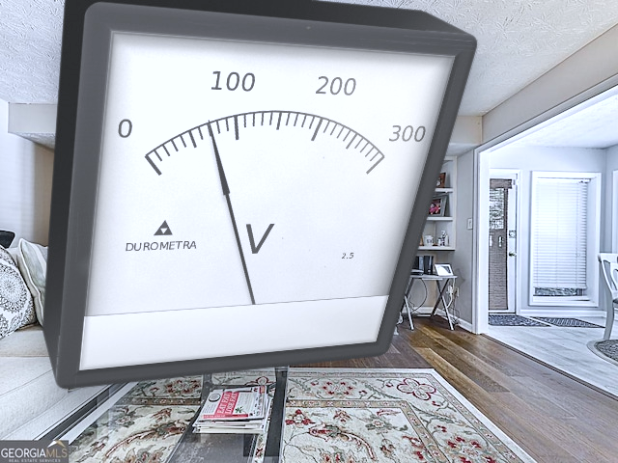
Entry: 70,V
